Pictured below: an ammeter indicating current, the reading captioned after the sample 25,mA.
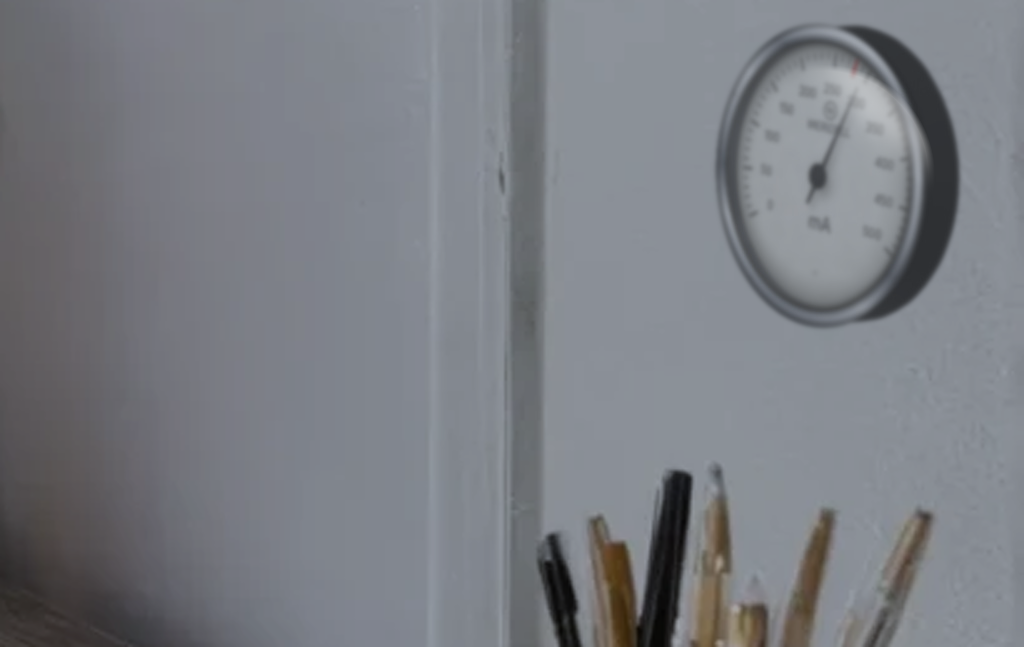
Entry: 300,mA
